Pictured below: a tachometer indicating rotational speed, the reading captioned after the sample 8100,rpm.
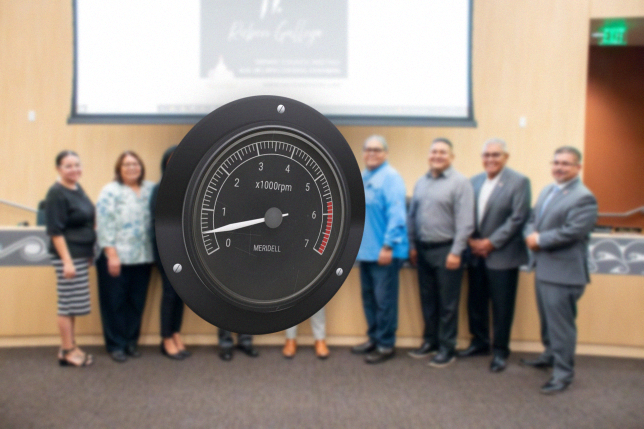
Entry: 500,rpm
